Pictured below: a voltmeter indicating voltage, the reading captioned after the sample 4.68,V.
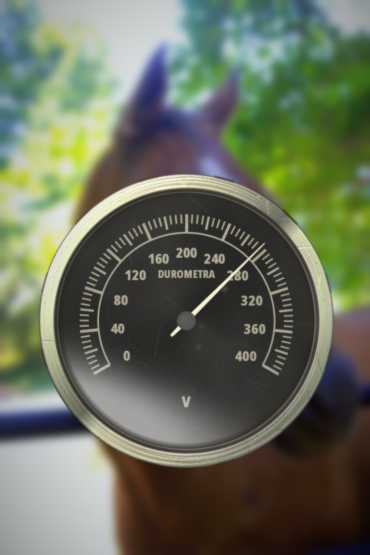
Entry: 275,V
